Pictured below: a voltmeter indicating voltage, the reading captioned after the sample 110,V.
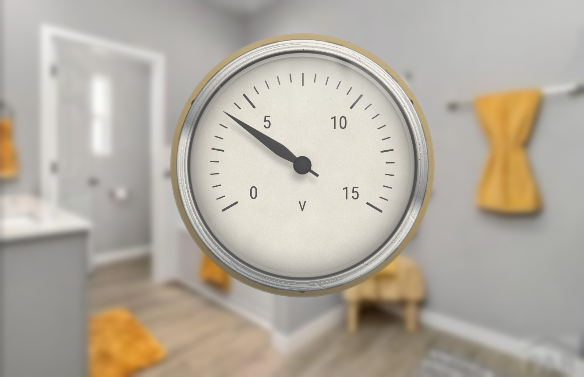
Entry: 4,V
